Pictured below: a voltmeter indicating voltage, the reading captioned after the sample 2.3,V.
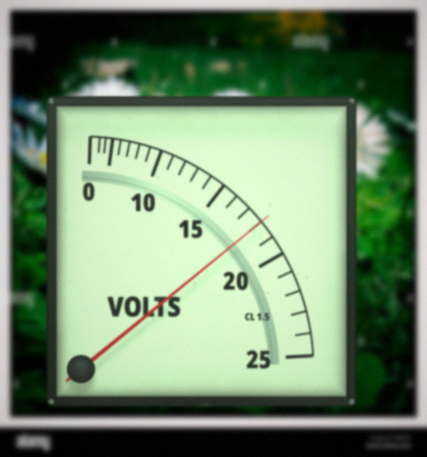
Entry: 18,V
